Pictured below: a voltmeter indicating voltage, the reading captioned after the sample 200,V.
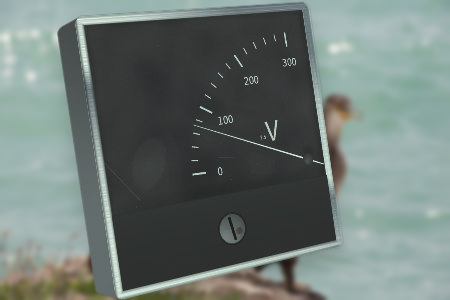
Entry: 70,V
